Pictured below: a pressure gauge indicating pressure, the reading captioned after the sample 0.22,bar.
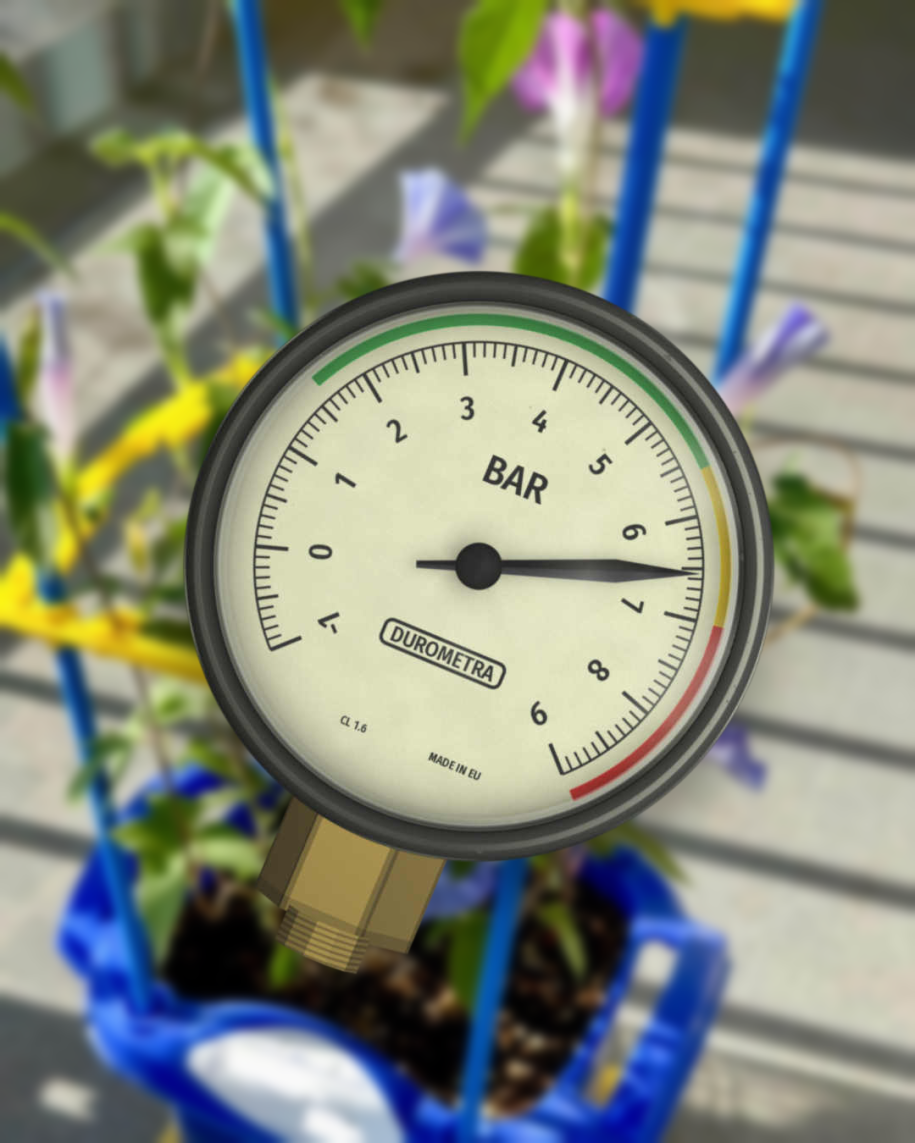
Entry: 6.55,bar
